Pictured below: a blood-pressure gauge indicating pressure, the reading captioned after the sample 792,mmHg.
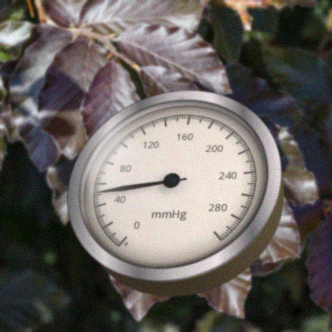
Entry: 50,mmHg
